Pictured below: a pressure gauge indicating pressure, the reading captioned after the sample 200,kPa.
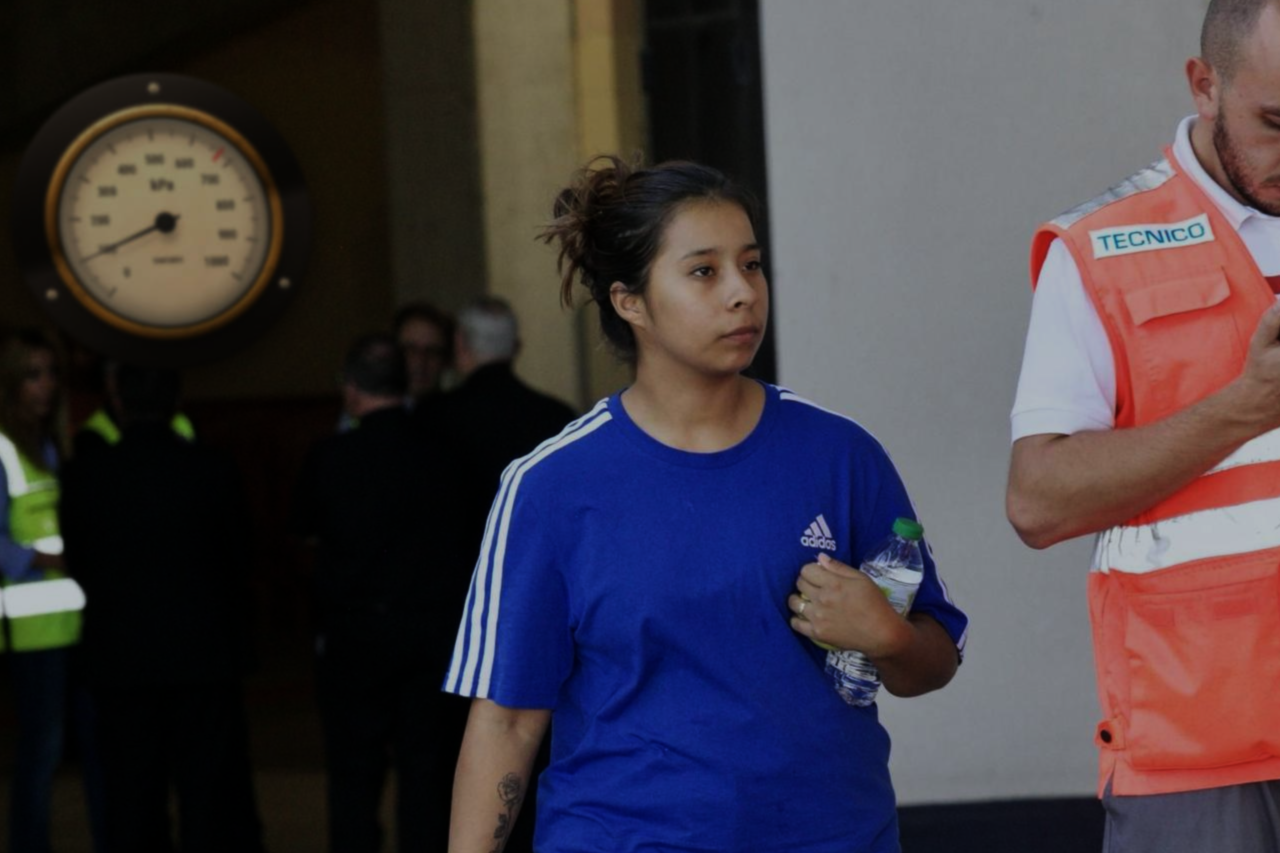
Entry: 100,kPa
